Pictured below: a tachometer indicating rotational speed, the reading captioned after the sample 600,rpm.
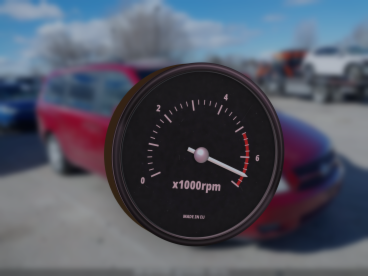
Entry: 6600,rpm
